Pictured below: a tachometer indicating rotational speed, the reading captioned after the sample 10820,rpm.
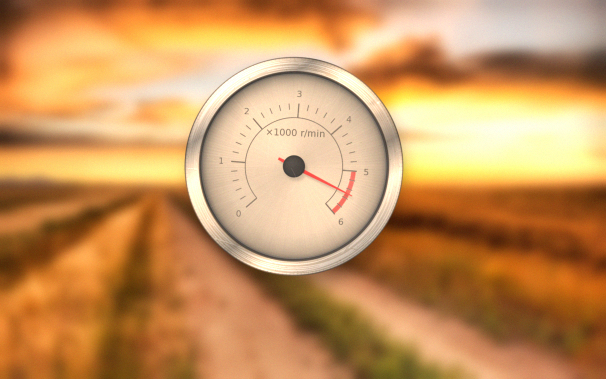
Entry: 5500,rpm
